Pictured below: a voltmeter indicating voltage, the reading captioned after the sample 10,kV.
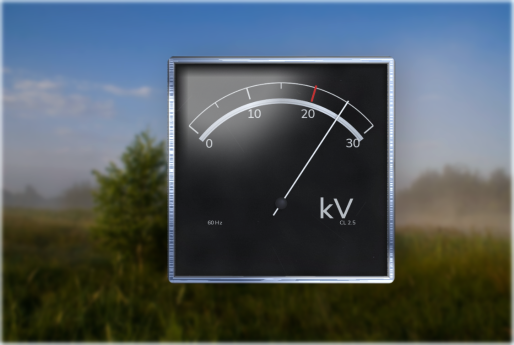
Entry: 25,kV
